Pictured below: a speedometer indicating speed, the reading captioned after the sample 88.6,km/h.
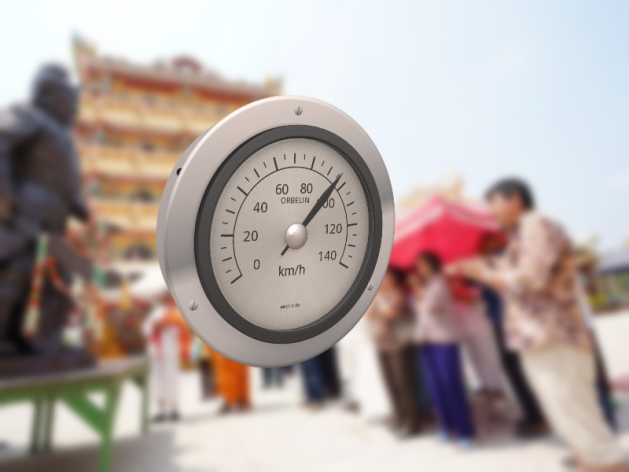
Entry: 95,km/h
